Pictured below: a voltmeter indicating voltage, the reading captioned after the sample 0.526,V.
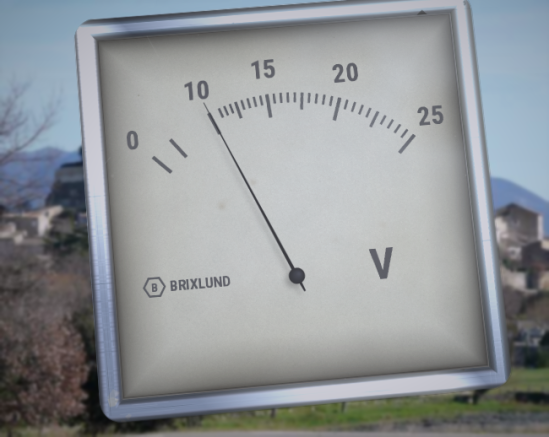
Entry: 10,V
